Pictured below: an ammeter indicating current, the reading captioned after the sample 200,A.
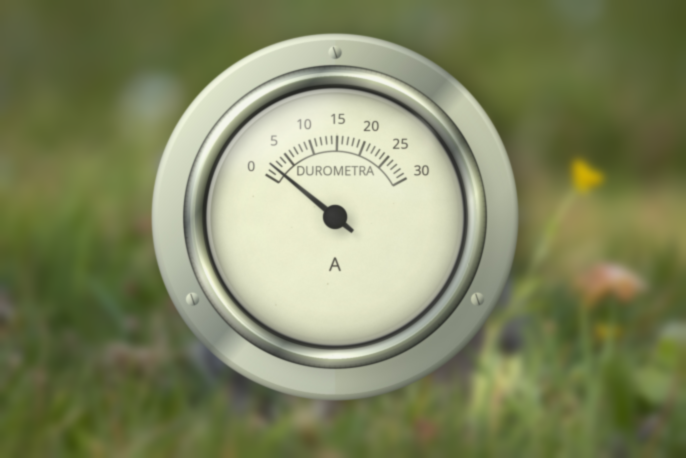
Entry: 2,A
